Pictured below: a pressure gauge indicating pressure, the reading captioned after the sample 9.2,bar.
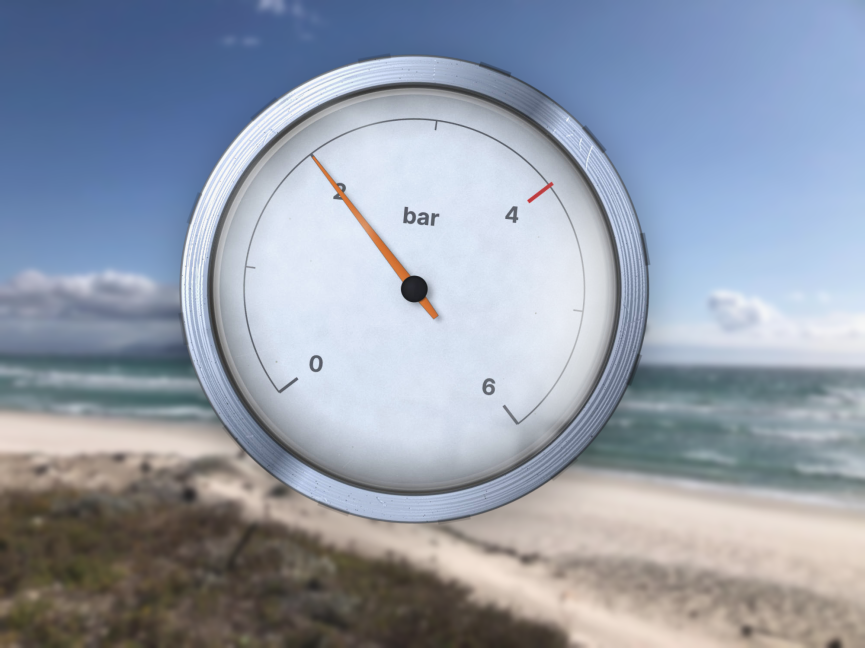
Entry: 2,bar
